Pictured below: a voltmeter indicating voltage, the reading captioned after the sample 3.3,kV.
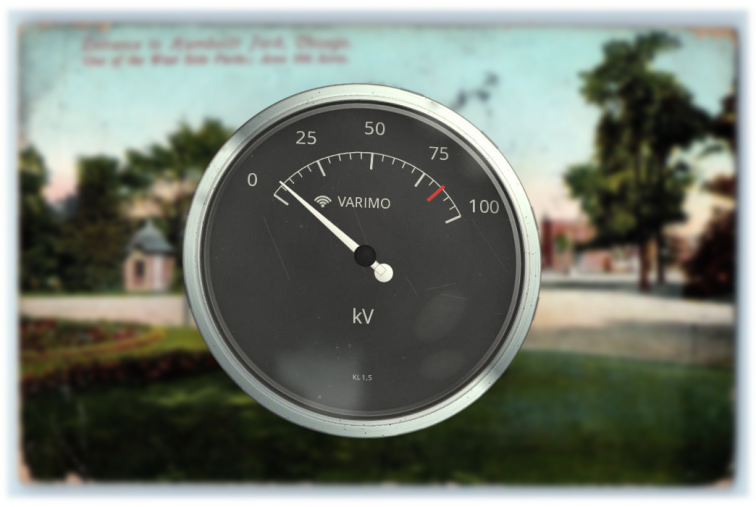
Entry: 5,kV
